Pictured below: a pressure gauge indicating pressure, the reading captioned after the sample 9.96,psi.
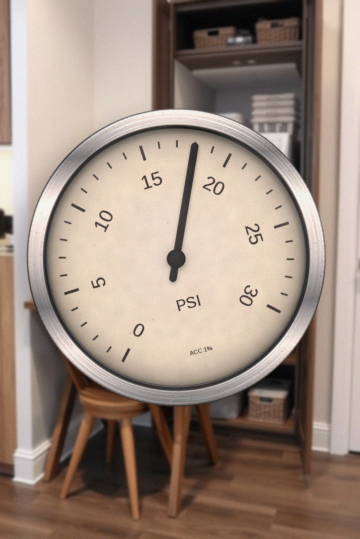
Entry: 18,psi
